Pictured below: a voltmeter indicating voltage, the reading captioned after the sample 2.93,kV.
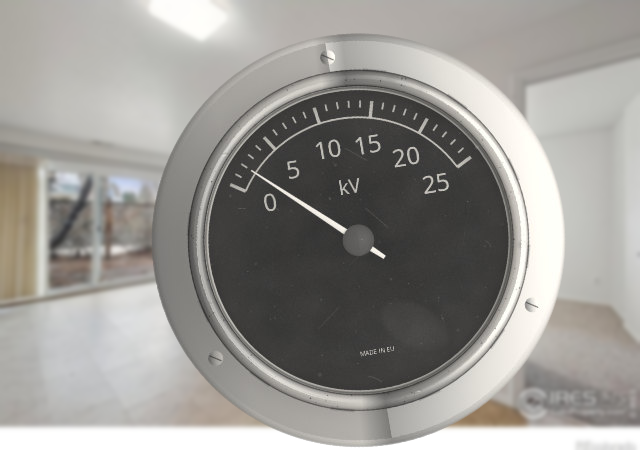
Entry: 2,kV
